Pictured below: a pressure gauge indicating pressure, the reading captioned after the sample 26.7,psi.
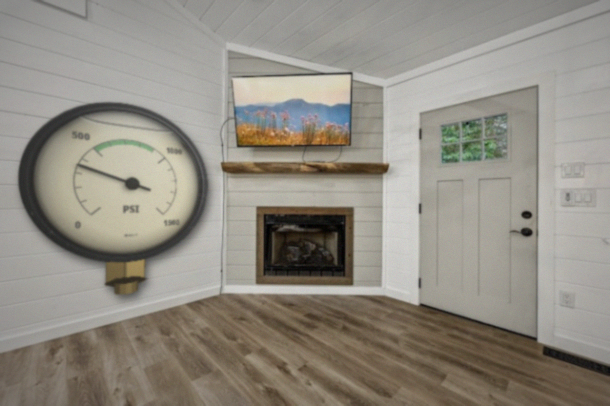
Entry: 350,psi
